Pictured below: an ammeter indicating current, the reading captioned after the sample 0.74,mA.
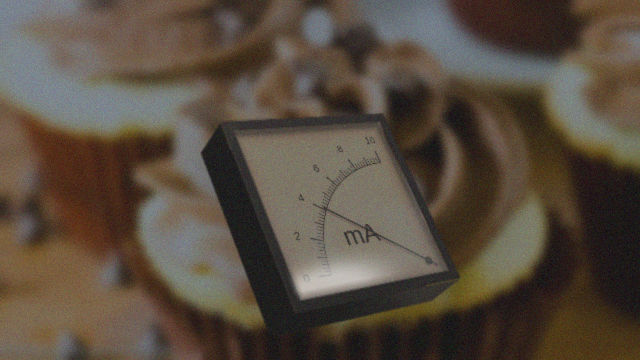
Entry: 4,mA
